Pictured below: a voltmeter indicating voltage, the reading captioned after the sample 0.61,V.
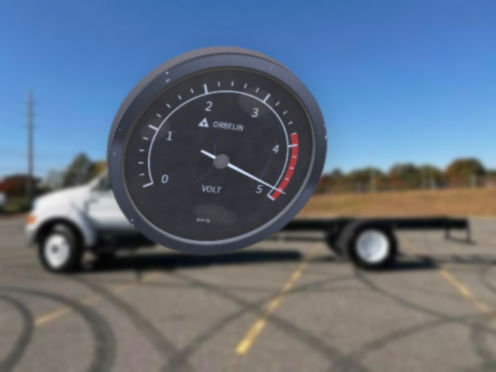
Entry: 4.8,V
